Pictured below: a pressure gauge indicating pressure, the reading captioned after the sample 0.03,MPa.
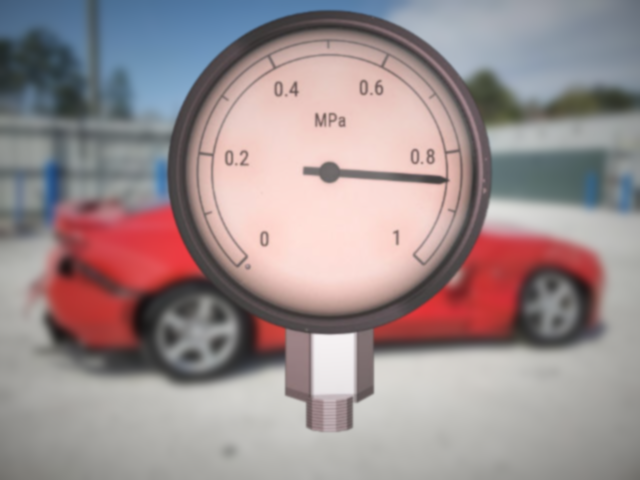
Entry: 0.85,MPa
